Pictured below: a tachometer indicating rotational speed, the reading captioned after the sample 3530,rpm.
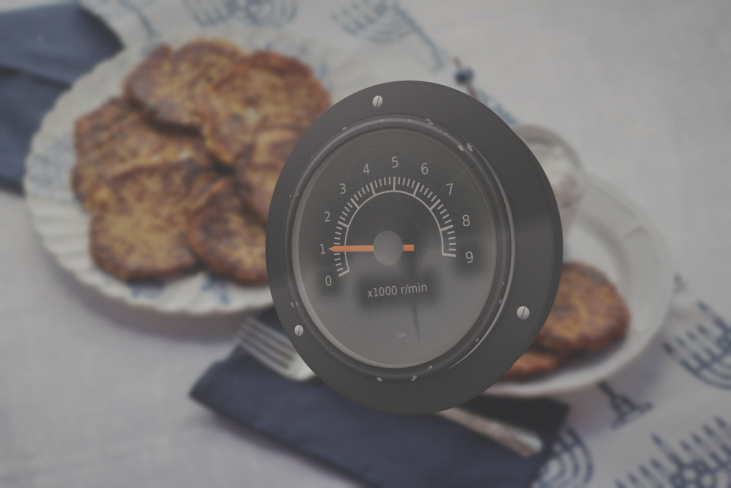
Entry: 1000,rpm
